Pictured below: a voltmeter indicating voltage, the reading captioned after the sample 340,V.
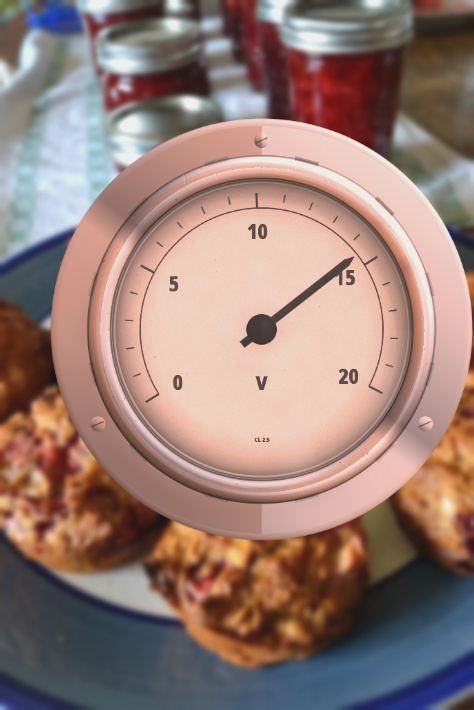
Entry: 14.5,V
